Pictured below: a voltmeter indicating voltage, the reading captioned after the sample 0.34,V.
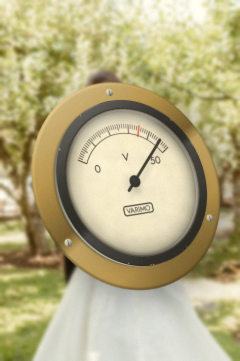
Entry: 45,V
